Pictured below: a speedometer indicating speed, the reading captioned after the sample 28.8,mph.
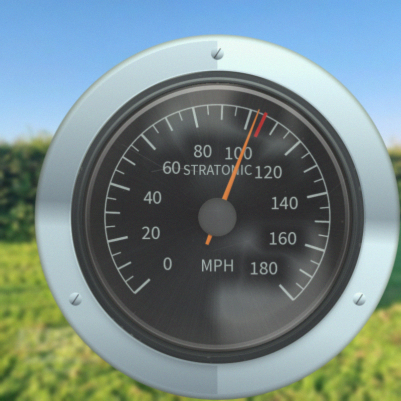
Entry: 102.5,mph
